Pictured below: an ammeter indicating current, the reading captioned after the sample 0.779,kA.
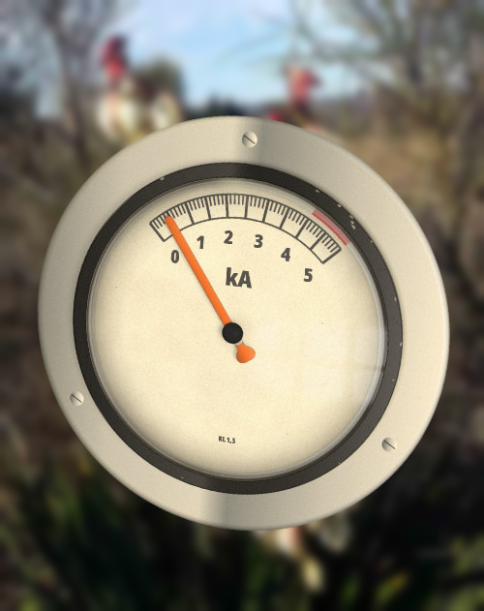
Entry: 0.5,kA
